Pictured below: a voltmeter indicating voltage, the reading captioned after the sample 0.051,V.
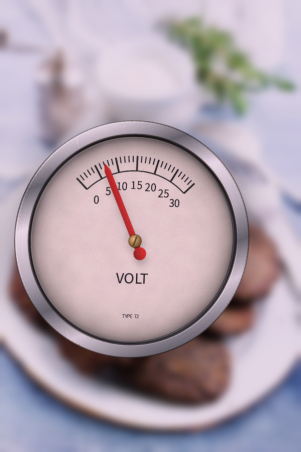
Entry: 7,V
